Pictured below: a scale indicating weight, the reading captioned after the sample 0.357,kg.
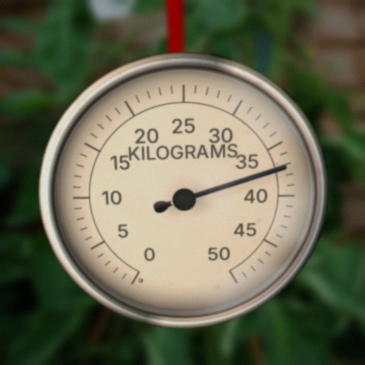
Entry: 37,kg
